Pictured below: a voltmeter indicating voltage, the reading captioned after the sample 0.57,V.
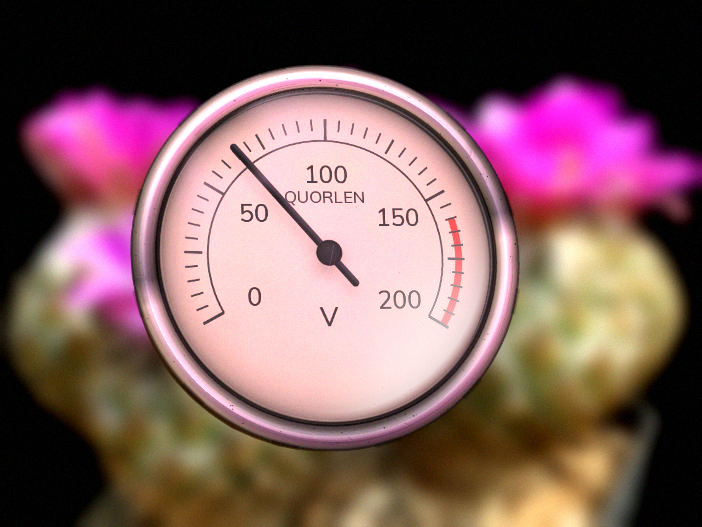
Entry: 65,V
